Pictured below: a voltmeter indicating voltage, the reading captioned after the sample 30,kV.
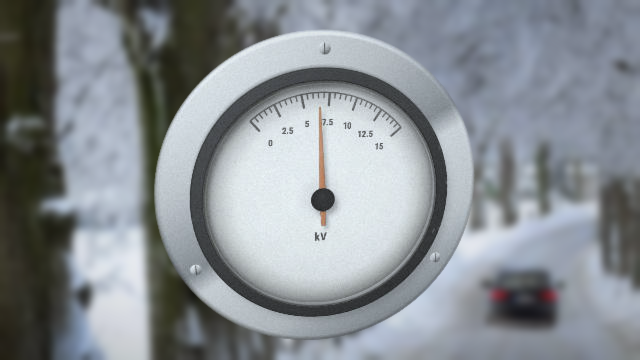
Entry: 6.5,kV
